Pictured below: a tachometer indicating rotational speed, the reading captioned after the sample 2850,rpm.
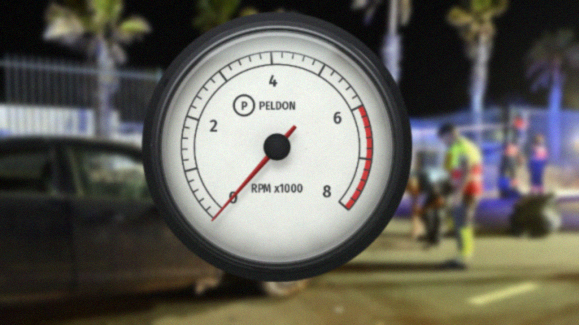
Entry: 0,rpm
